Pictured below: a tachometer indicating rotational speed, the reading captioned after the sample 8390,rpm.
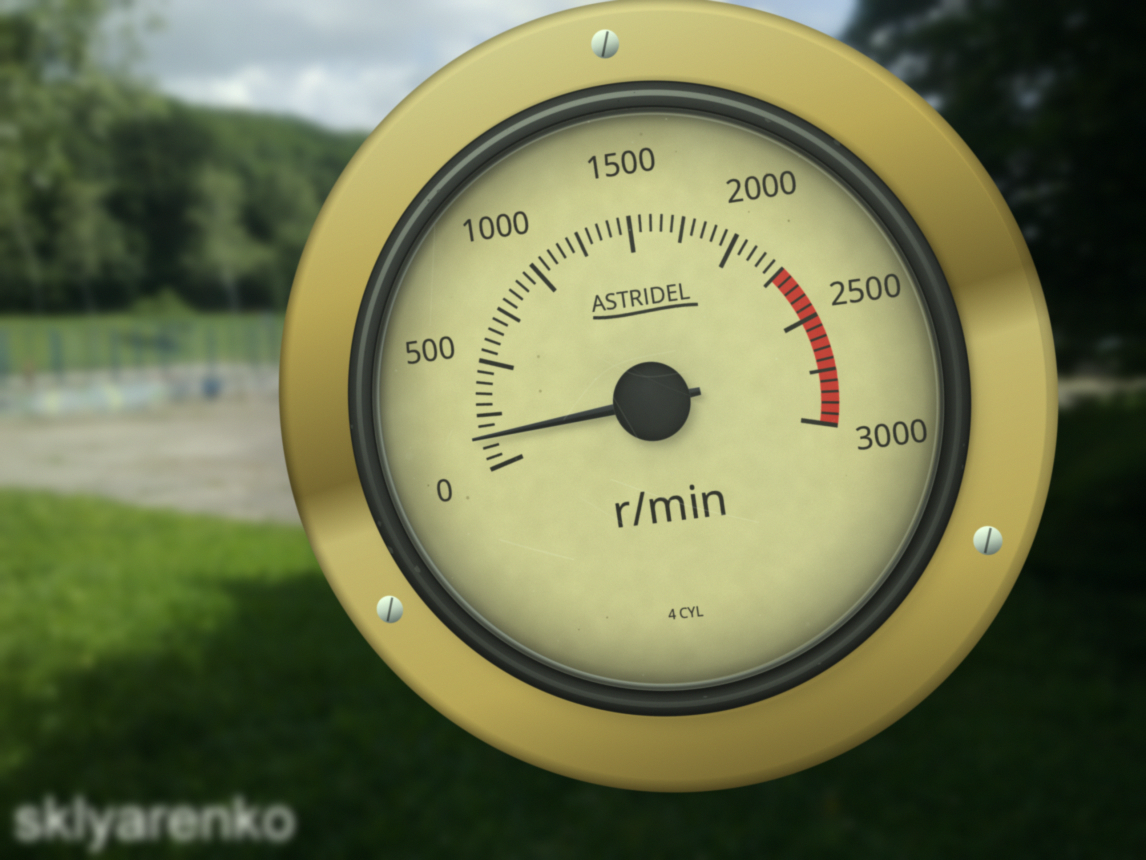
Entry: 150,rpm
